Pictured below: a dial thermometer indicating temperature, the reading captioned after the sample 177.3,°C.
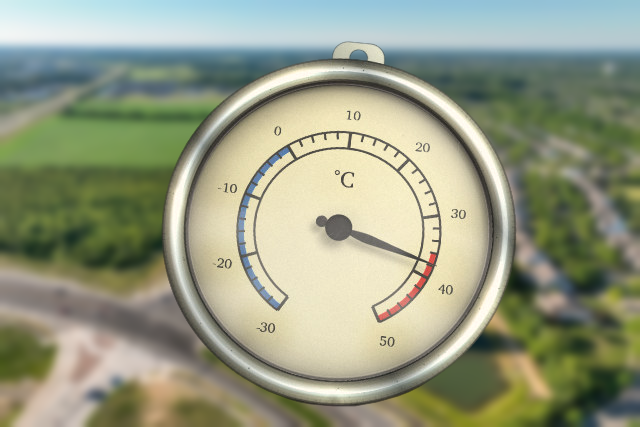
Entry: 38,°C
